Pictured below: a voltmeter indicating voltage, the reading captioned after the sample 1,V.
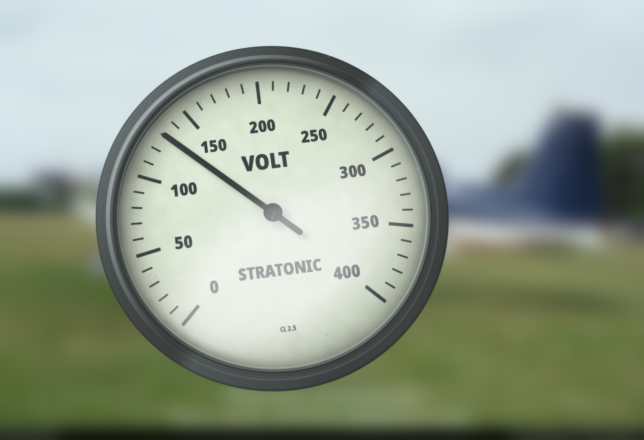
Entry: 130,V
